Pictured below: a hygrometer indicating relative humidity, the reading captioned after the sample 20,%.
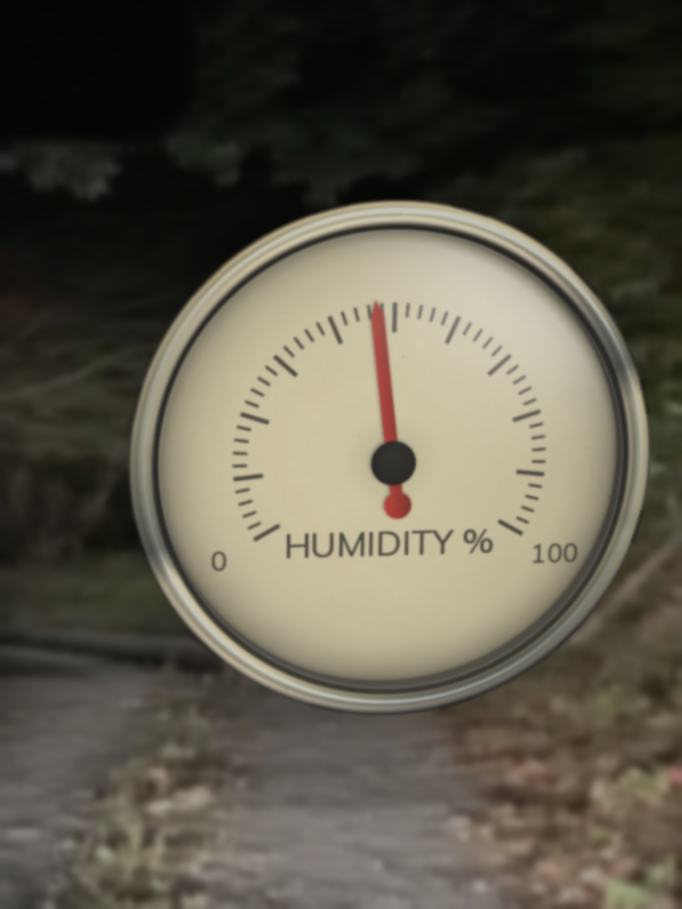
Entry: 47,%
